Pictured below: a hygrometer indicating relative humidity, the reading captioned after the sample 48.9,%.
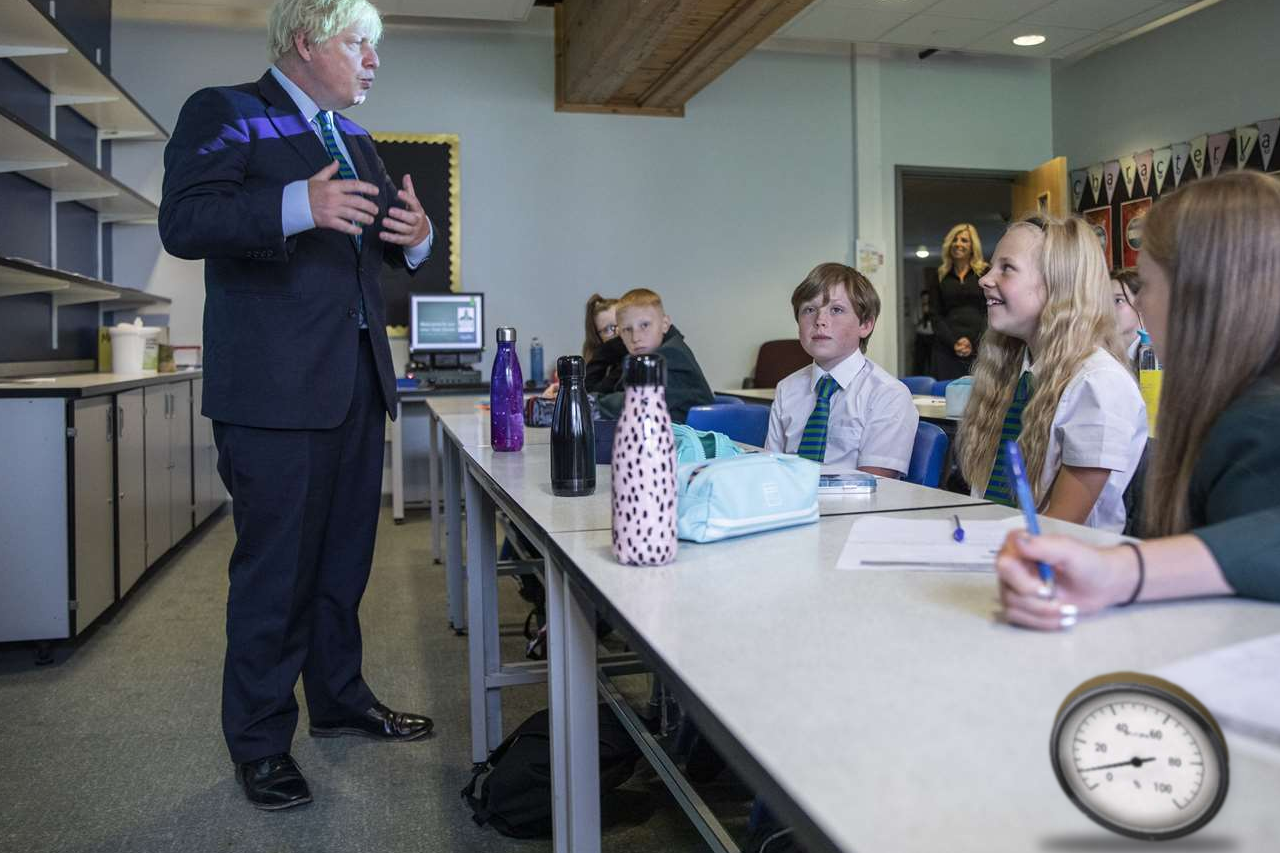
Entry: 8,%
